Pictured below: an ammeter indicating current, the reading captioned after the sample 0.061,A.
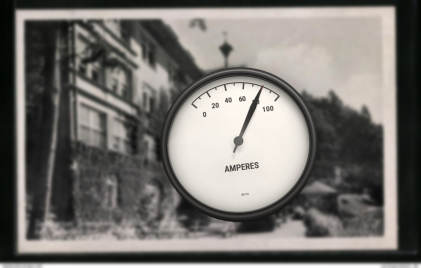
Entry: 80,A
